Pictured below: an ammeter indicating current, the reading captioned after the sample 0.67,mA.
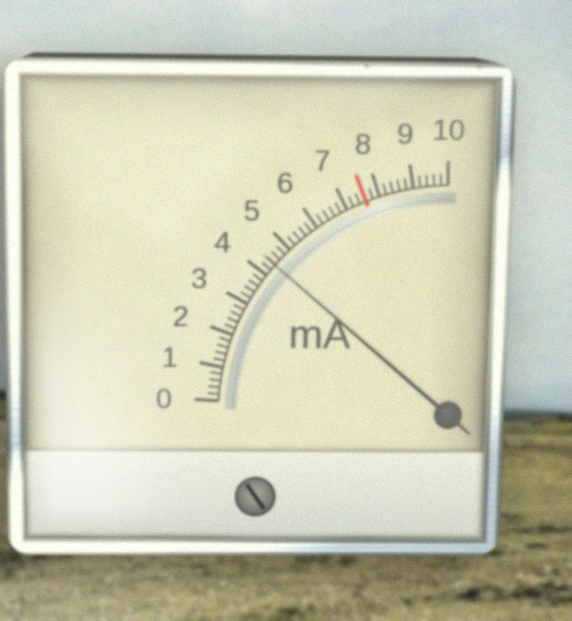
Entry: 4.4,mA
